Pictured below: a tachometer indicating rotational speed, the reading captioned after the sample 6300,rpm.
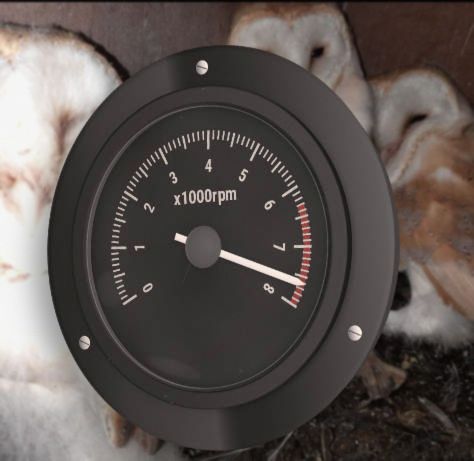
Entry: 7600,rpm
